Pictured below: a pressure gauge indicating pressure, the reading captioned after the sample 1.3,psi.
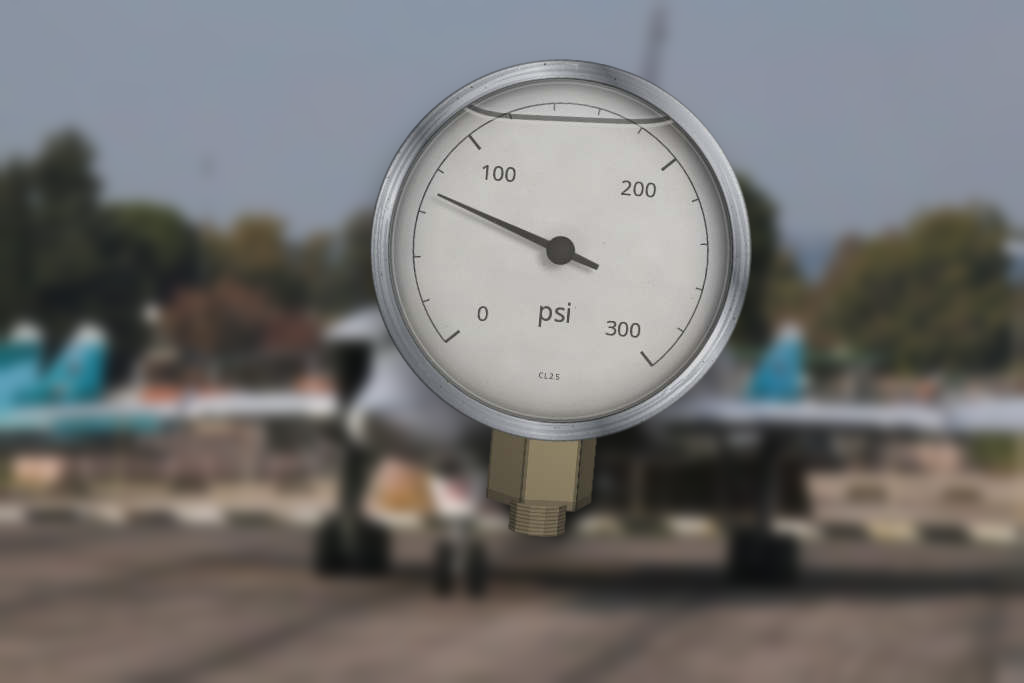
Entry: 70,psi
